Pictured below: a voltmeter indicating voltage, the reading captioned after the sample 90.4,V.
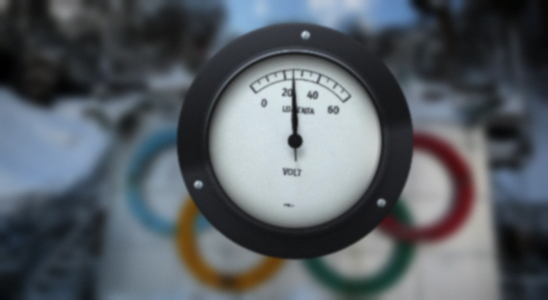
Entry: 25,V
